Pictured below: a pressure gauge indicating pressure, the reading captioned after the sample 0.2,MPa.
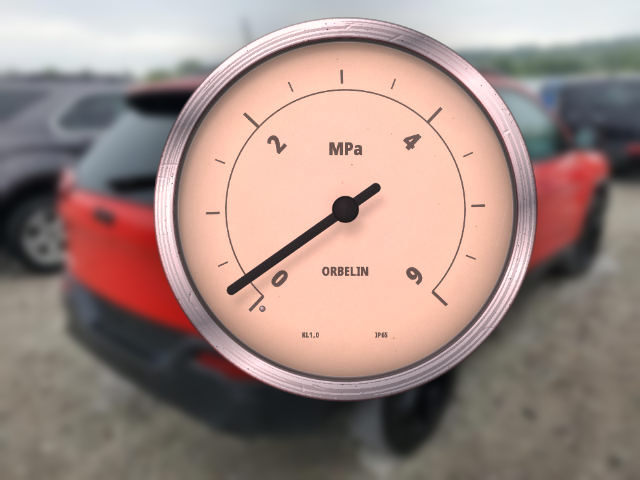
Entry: 0.25,MPa
